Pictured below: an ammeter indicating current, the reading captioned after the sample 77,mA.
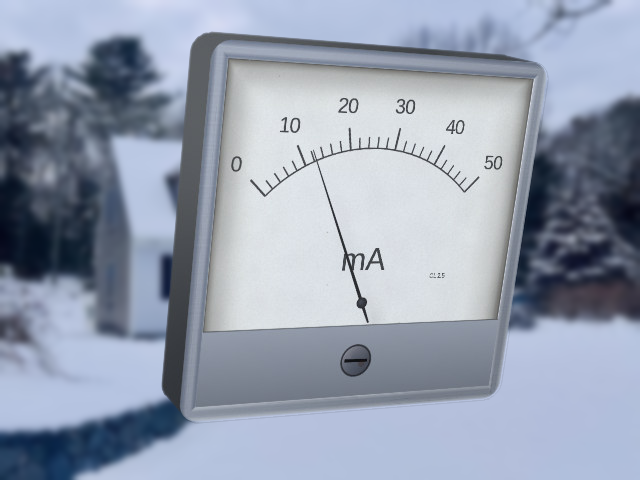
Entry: 12,mA
